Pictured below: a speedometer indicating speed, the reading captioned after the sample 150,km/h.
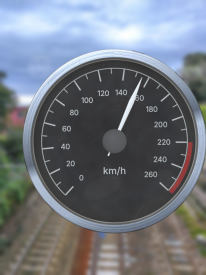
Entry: 155,km/h
